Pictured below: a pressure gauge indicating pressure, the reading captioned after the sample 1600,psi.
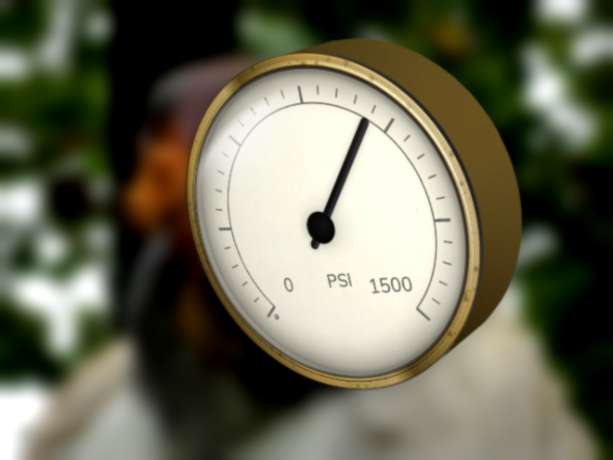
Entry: 950,psi
